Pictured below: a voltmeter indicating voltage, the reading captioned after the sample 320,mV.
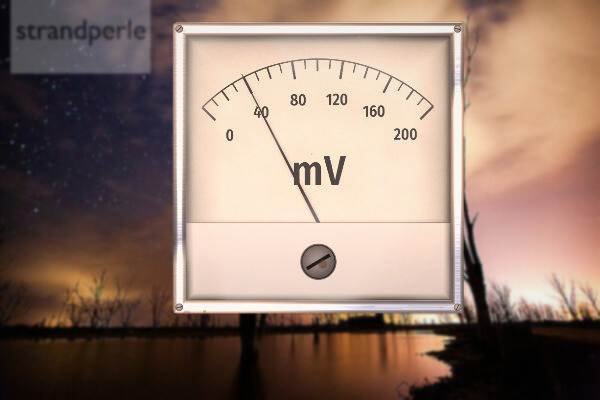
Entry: 40,mV
